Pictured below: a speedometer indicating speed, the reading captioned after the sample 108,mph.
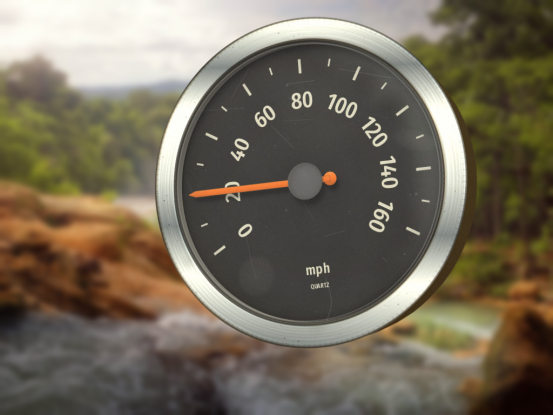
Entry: 20,mph
